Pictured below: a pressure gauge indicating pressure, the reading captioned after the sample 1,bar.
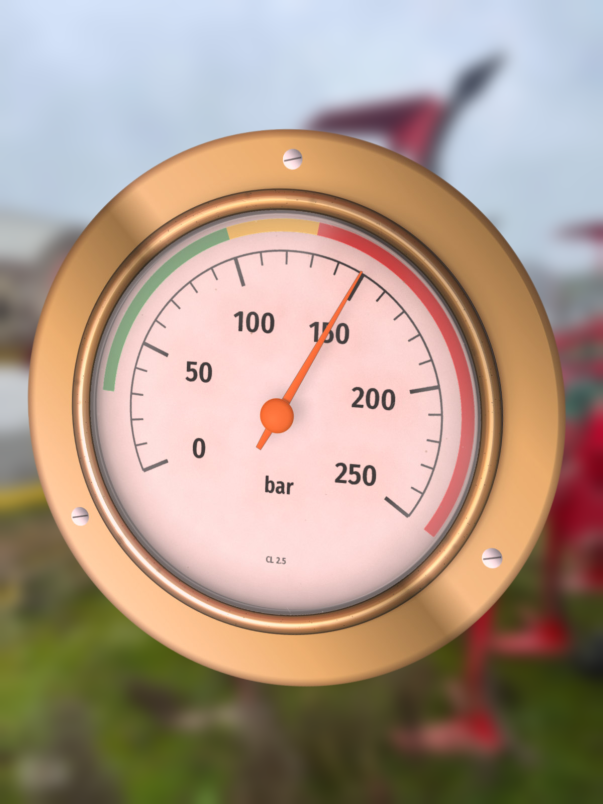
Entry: 150,bar
